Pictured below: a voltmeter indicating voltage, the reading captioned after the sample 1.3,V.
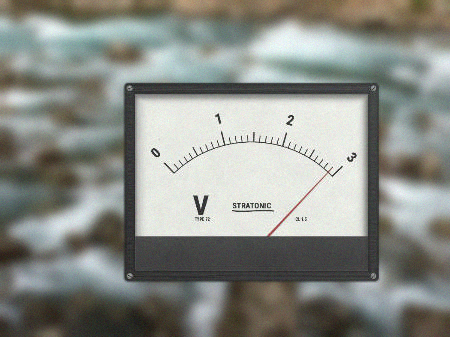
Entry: 2.9,V
